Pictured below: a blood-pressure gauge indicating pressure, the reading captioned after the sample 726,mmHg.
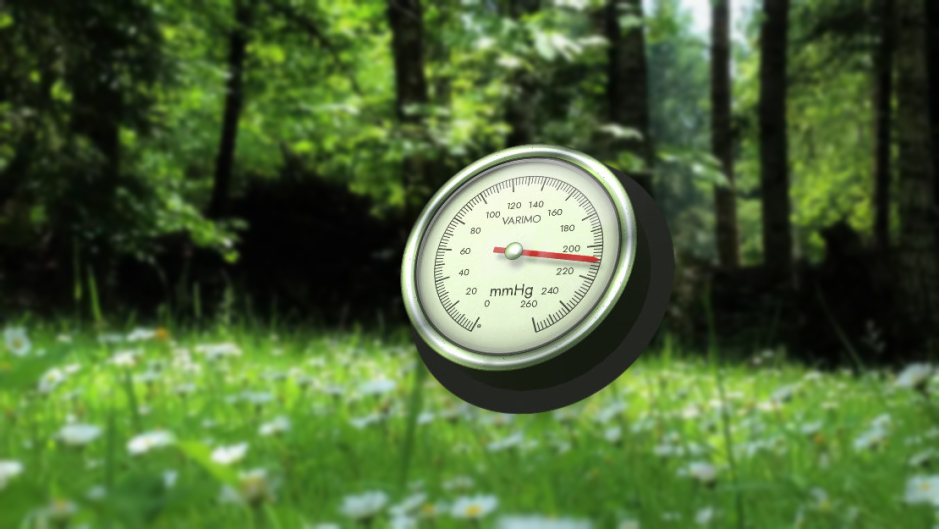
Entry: 210,mmHg
